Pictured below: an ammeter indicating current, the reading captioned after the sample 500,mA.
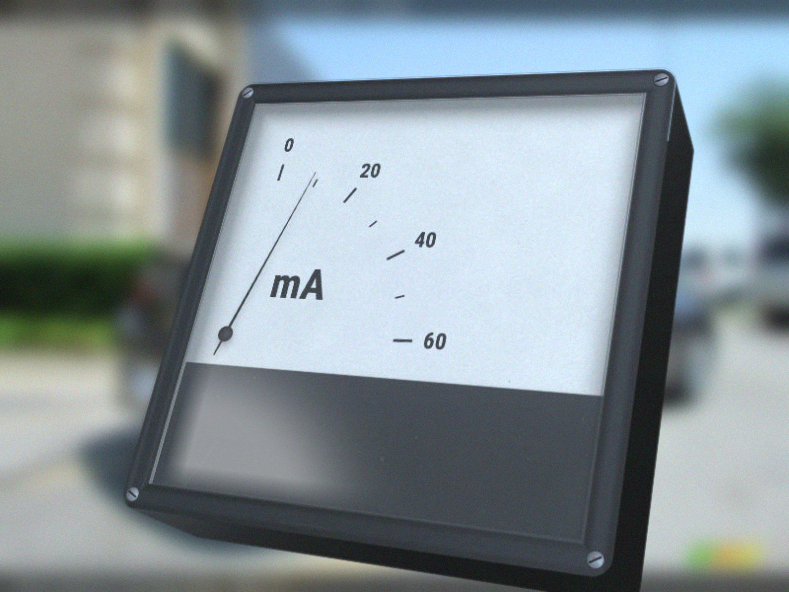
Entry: 10,mA
